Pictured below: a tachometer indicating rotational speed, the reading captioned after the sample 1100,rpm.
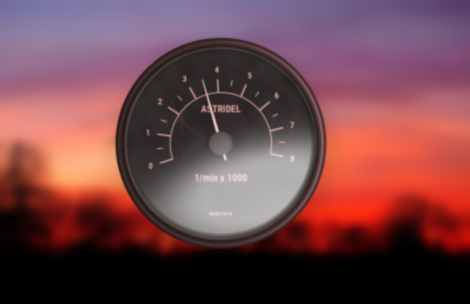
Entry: 3500,rpm
